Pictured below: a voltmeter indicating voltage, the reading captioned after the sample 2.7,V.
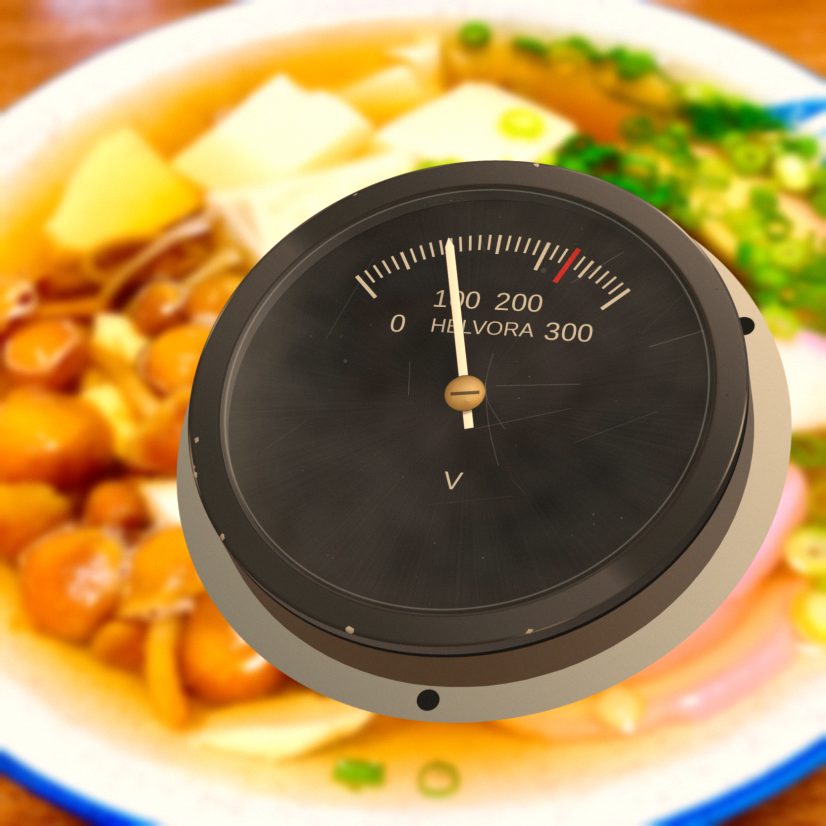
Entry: 100,V
